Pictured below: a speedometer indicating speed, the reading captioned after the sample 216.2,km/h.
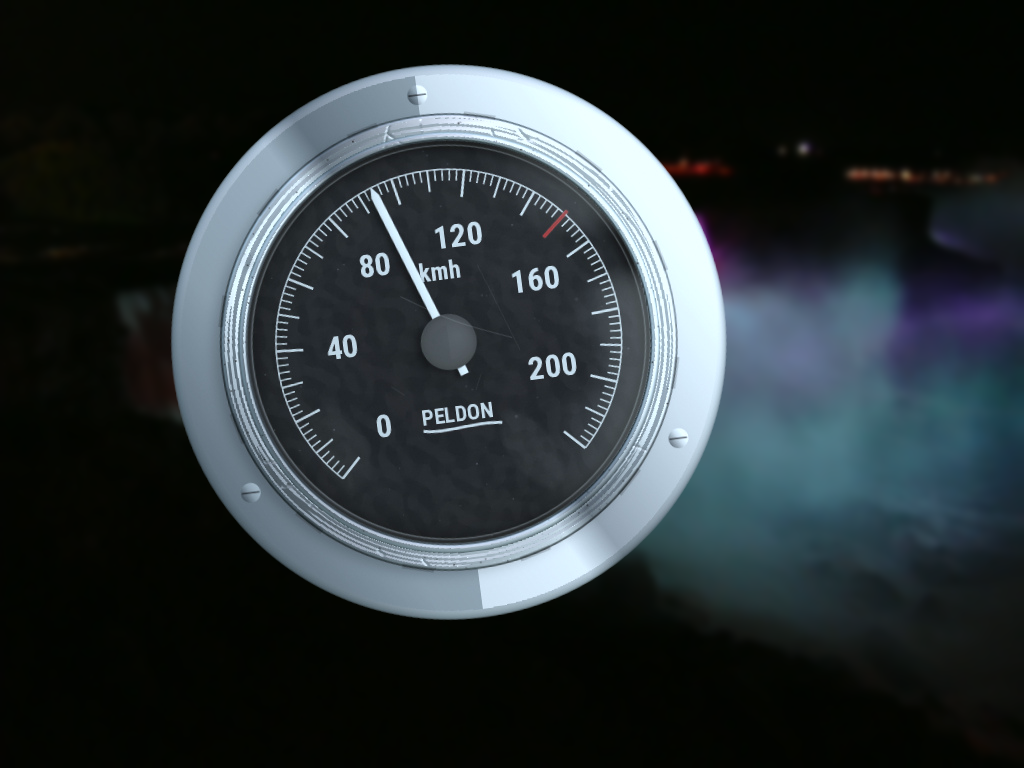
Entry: 94,km/h
